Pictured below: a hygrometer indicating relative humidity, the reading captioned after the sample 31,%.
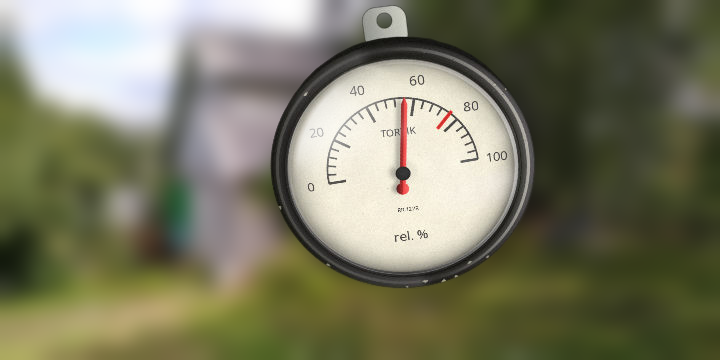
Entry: 56,%
